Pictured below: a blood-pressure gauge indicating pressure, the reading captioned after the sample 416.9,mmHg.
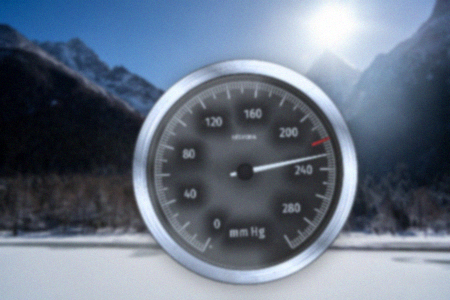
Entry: 230,mmHg
